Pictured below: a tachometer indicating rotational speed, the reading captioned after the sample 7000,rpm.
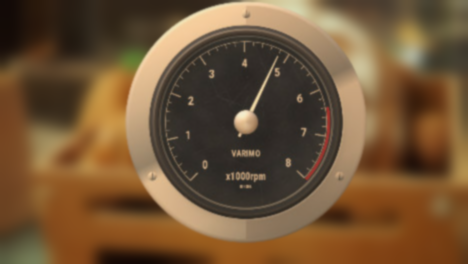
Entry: 4800,rpm
